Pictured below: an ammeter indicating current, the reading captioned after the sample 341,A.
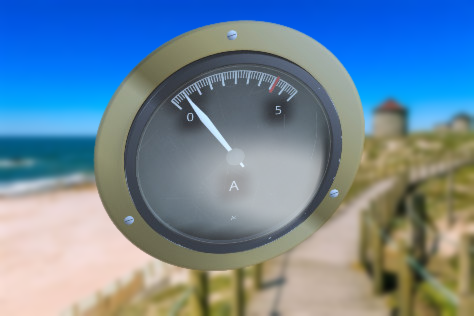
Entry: 0.5,A
